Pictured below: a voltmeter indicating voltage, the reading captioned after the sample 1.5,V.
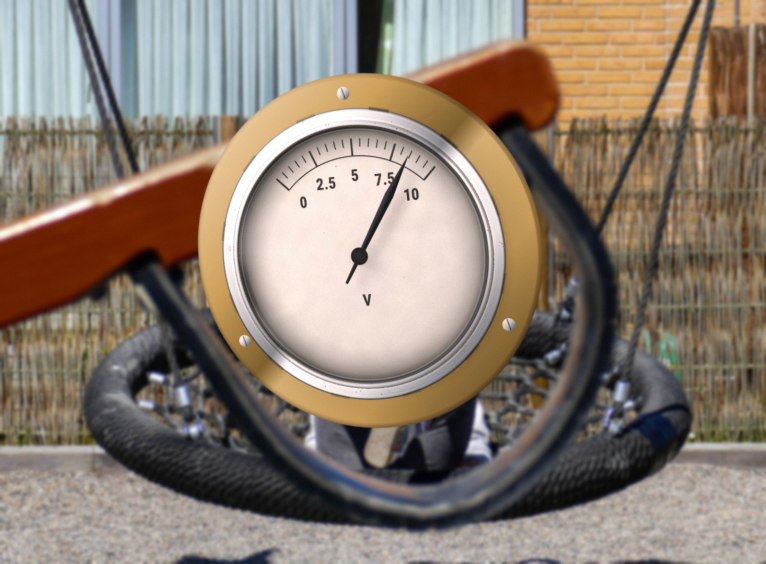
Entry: 8.5,V
